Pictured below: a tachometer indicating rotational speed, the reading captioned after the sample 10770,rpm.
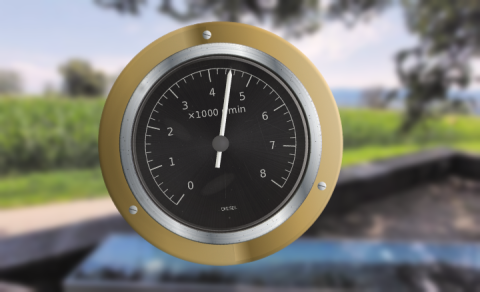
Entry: 4500,rpm
